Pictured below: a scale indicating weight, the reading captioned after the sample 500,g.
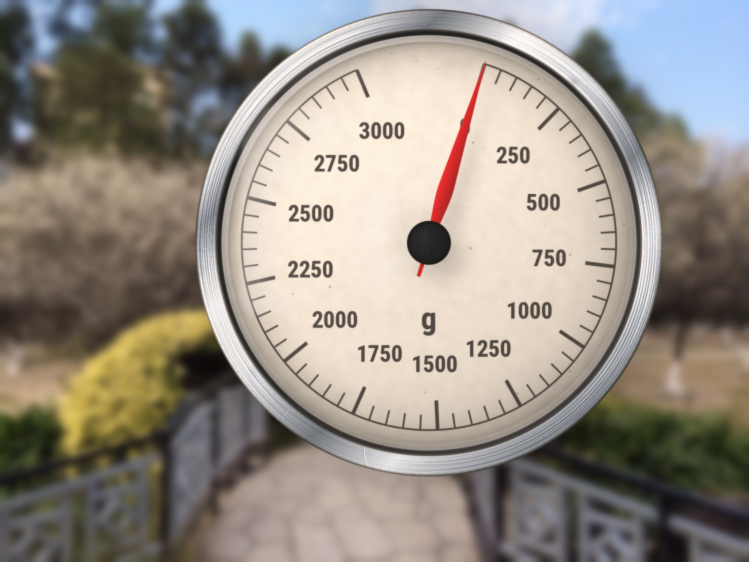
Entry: 0,g
